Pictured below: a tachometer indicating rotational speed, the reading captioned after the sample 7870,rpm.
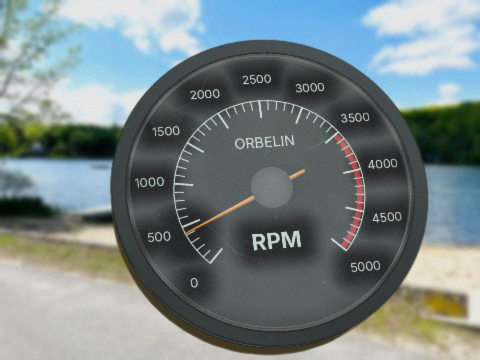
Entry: 400,rpm
